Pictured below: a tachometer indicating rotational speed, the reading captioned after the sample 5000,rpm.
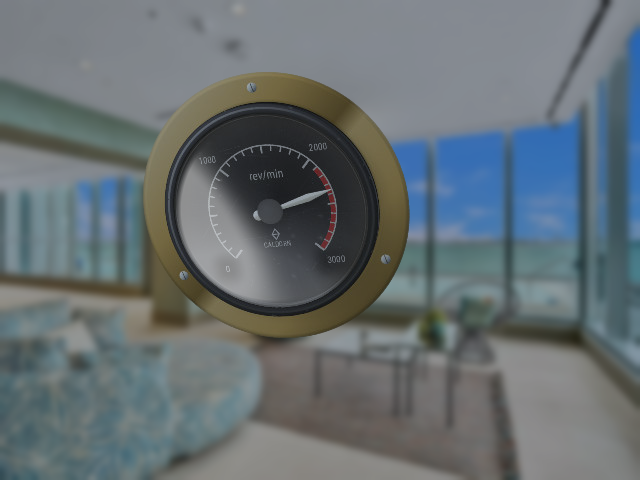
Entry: 2350,rpm
